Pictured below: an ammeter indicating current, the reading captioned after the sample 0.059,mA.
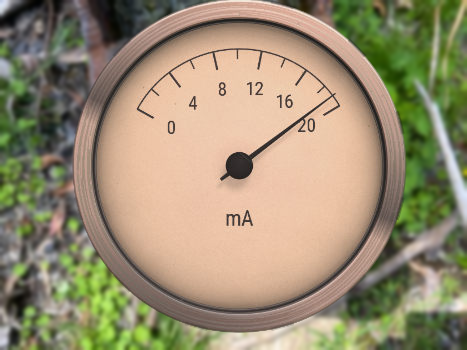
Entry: 19,mA
